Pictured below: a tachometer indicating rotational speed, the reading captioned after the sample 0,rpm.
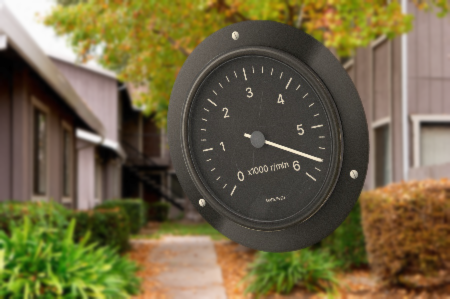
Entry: 5600,rpm
